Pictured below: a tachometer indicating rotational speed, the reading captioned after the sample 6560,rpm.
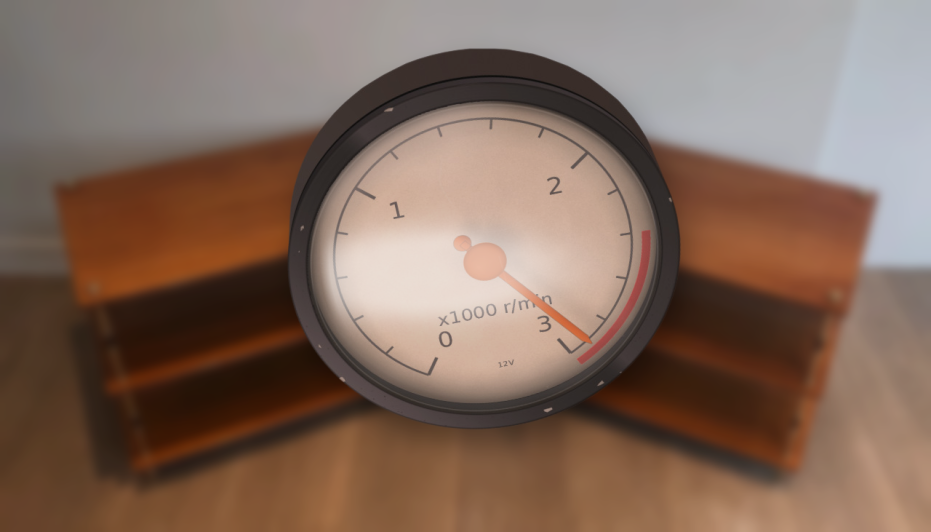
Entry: 2900,rpm
